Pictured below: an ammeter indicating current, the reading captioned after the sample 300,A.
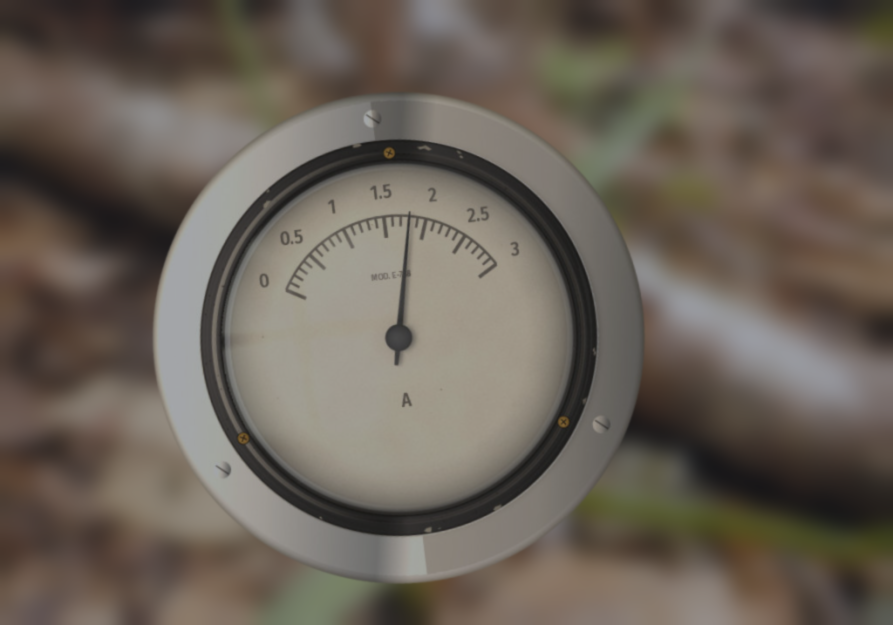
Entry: 1.8,A
